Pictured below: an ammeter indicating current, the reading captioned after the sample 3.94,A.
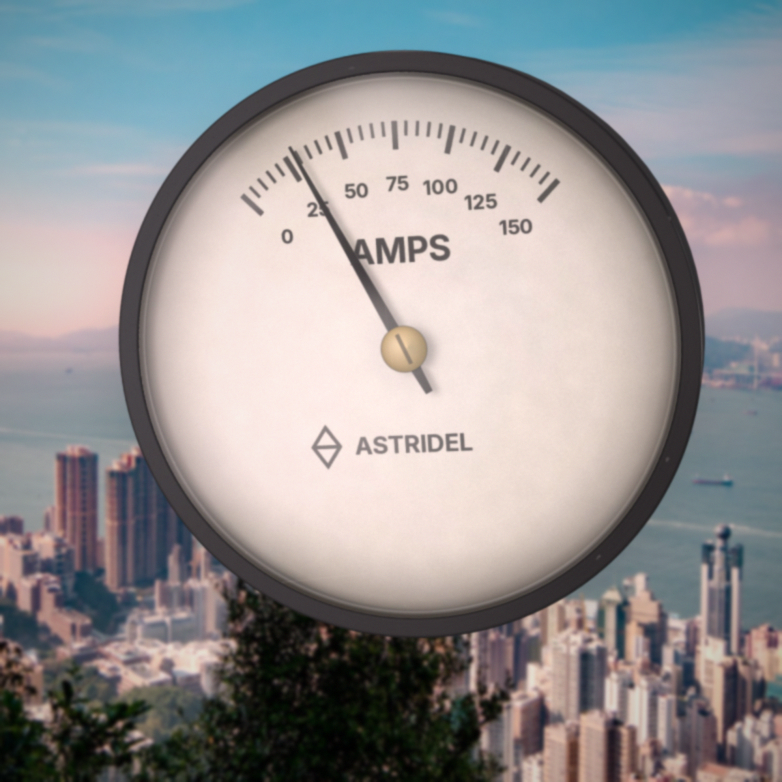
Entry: 30,A
